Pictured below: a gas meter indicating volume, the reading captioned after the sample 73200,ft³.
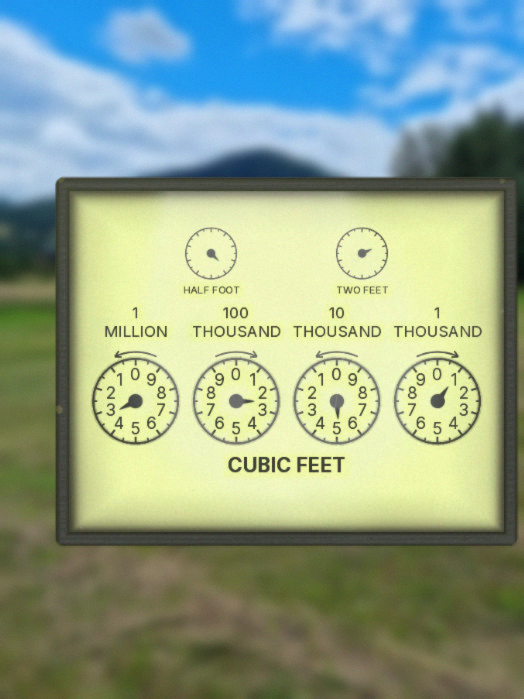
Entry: 325100,ft³
